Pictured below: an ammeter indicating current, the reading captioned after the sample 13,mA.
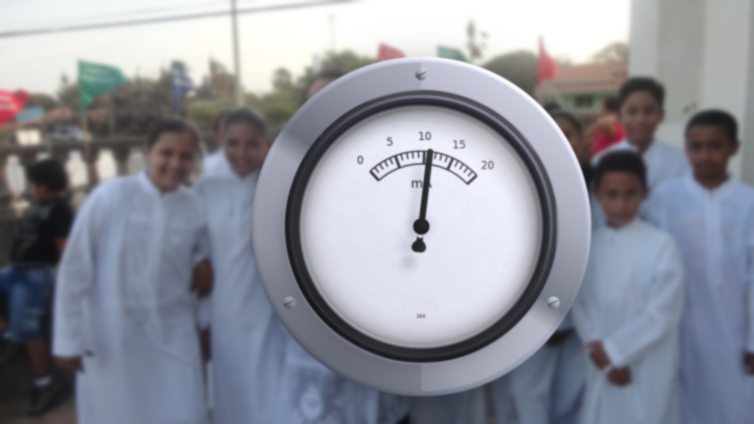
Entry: 11,mA
